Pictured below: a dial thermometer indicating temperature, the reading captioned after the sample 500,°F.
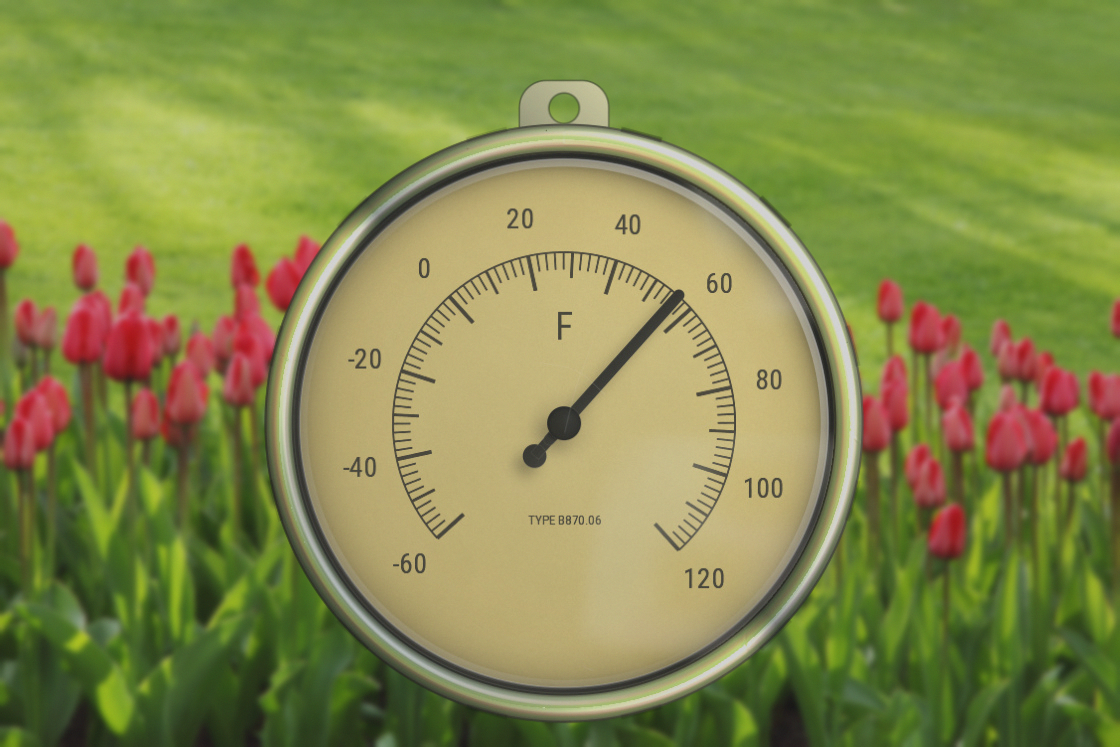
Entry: 56,°F
